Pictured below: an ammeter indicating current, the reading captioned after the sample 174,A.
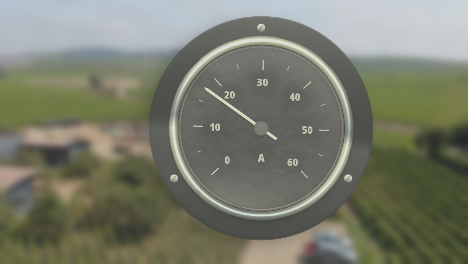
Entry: 17.5,A
